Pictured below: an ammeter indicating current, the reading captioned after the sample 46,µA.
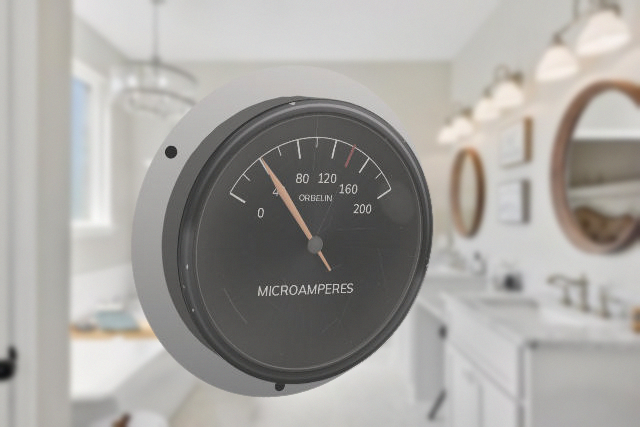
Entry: 40,µA
